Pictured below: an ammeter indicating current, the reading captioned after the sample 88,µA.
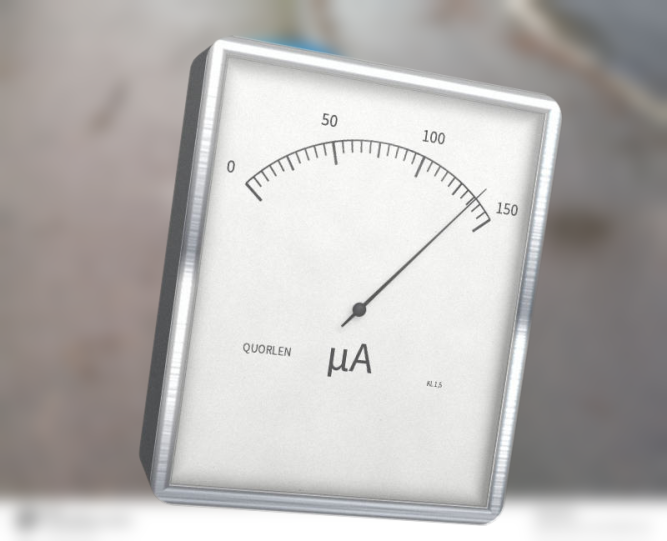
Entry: 135,µA
